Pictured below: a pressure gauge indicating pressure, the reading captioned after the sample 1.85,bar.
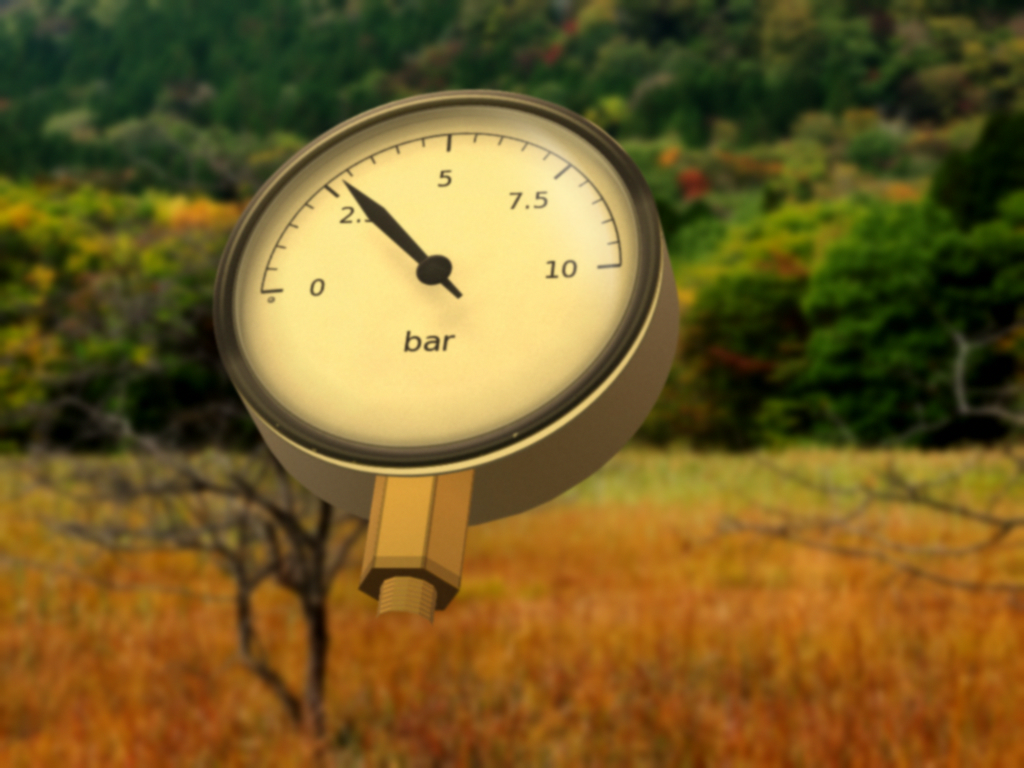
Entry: 2.75,bar
